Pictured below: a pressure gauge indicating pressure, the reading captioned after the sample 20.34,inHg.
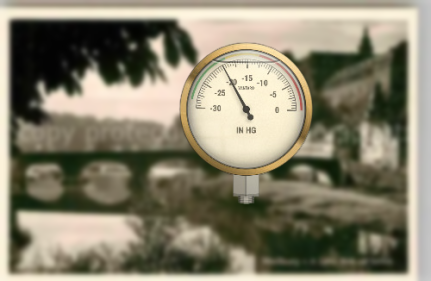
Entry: -20,inHg
